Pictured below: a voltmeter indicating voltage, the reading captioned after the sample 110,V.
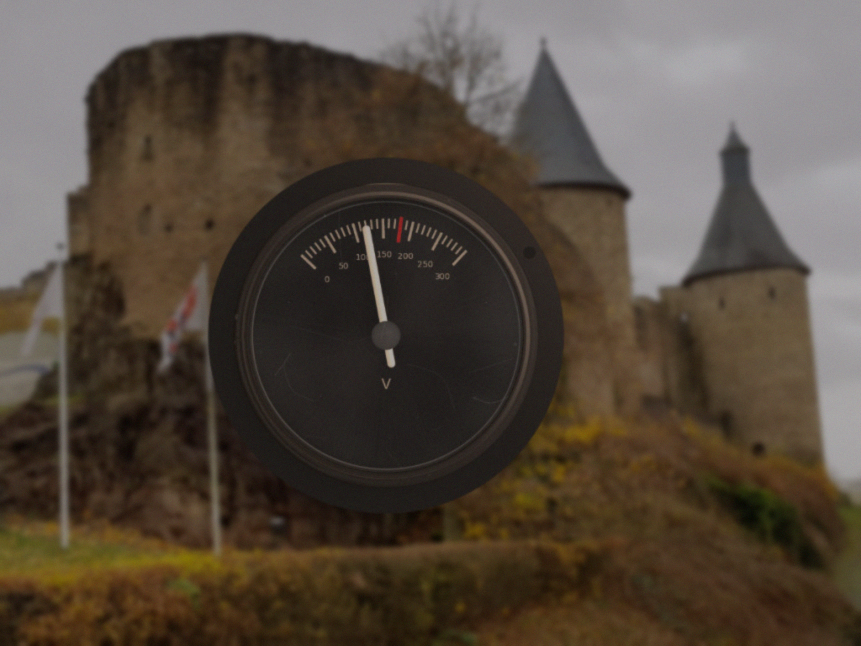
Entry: 120,V
